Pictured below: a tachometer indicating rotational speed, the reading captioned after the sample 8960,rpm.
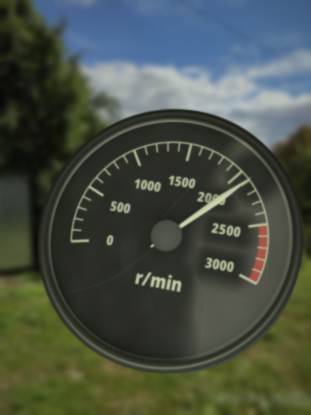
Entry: 2100,rpm
